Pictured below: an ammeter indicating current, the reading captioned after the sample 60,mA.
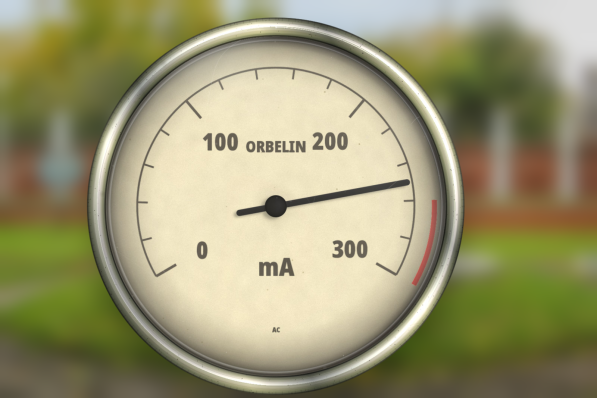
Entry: 250,mA
